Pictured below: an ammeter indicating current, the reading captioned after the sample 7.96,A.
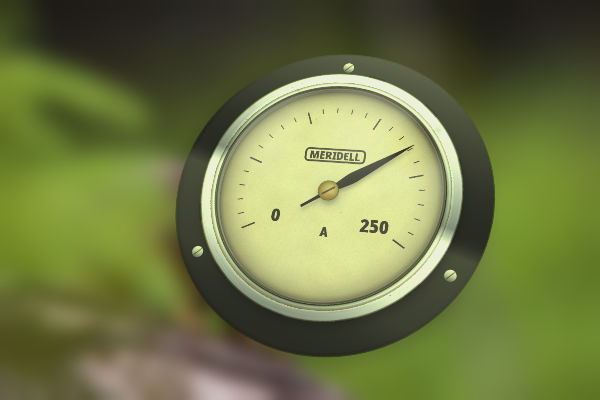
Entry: 180,A
